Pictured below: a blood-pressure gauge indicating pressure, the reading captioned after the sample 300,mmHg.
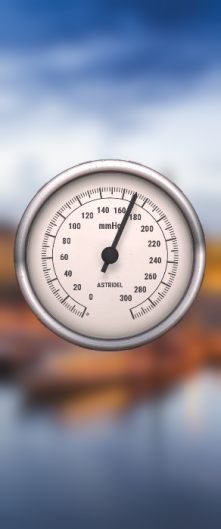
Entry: 170,mmHg
